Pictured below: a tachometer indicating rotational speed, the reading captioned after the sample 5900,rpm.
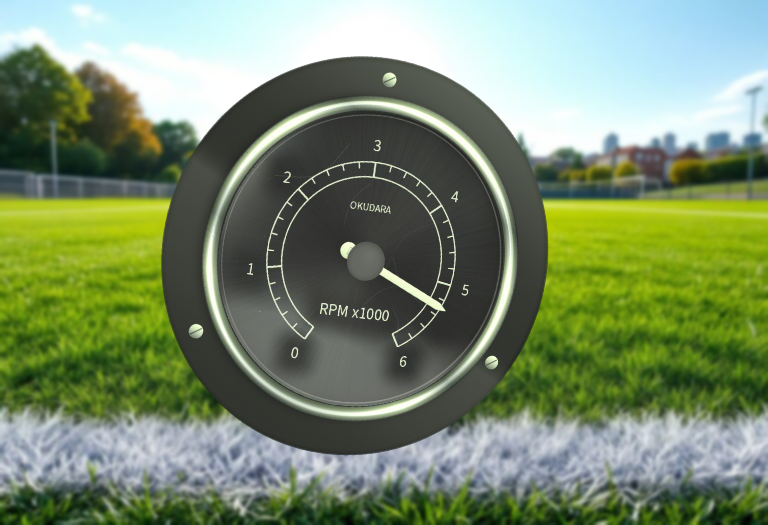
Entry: 5300,rpm
